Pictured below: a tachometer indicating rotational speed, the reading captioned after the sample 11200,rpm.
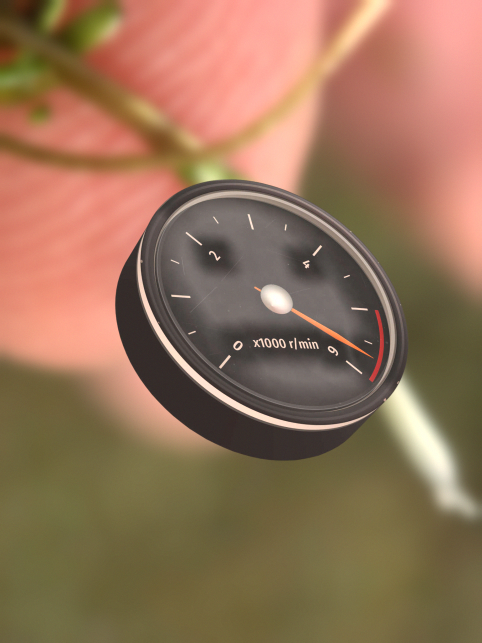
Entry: 5750,rpm
